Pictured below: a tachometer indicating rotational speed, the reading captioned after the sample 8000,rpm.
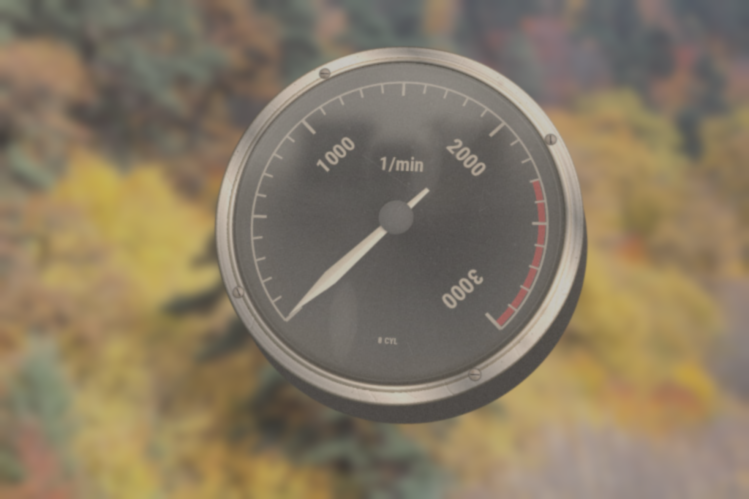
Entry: 0,rpm
